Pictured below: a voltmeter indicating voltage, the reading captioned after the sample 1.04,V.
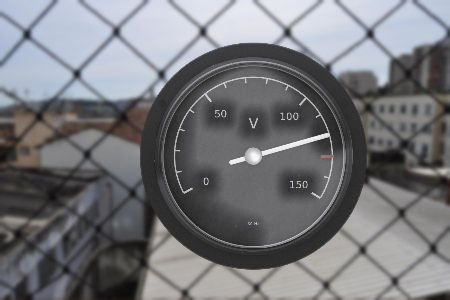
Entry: 120,V
